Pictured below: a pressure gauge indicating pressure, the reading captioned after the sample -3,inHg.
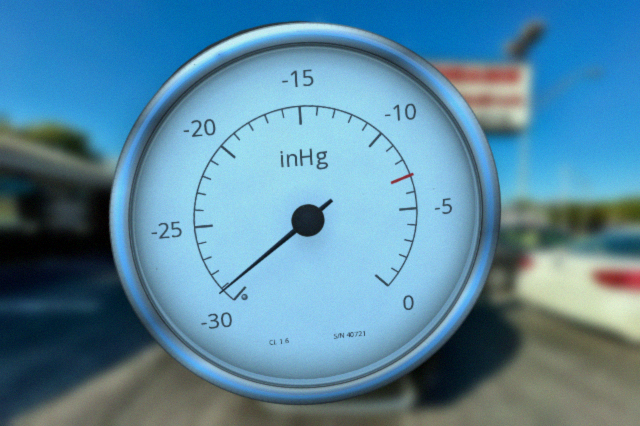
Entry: -29,inHg
